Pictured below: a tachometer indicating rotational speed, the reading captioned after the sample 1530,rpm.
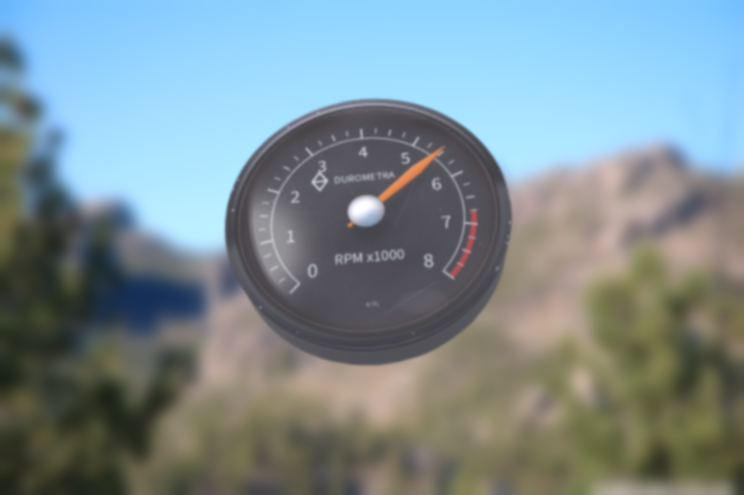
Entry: 5500,rpm
